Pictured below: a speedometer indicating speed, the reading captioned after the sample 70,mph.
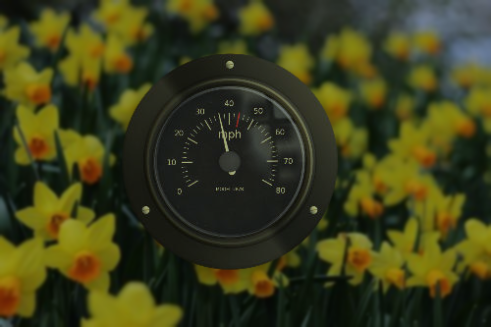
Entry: 36,mph
